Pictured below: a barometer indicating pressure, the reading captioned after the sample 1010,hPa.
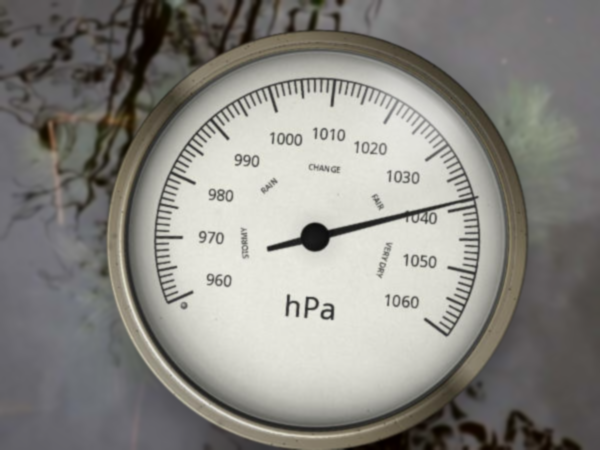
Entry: 1039,hPa
